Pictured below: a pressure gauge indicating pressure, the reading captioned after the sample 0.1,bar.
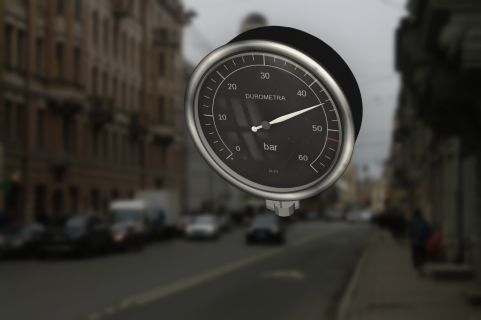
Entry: 44,bar
